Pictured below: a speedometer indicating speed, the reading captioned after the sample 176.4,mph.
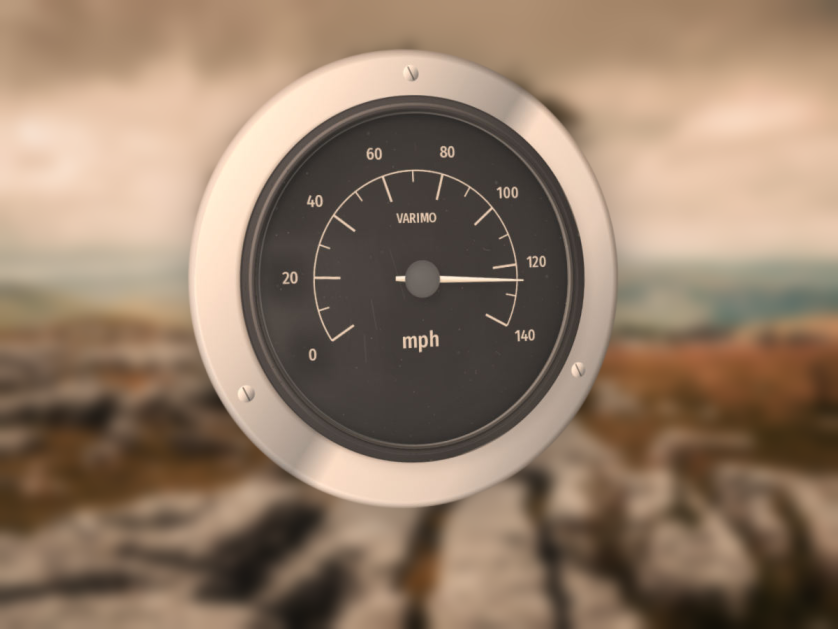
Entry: 125,mph
